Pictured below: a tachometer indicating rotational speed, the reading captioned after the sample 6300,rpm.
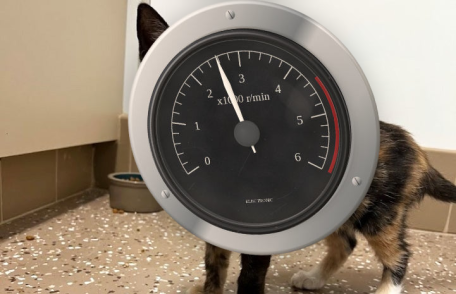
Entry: 2600,rpm
